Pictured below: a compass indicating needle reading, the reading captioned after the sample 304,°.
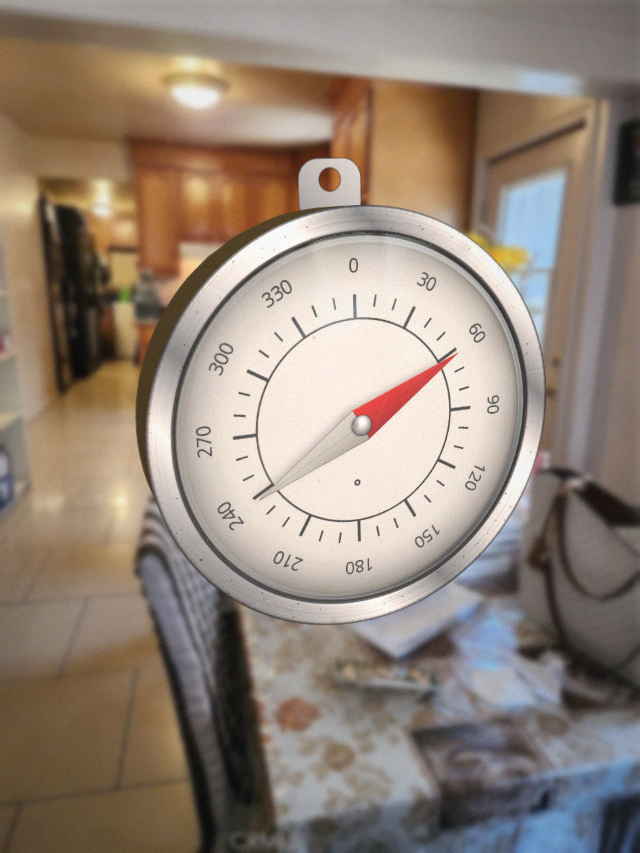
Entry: 60,°
